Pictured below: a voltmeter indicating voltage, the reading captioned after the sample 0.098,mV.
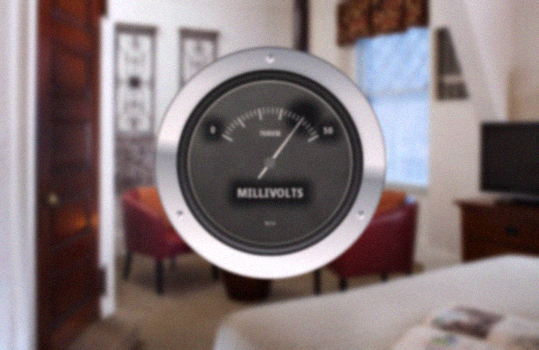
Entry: 40,mV
